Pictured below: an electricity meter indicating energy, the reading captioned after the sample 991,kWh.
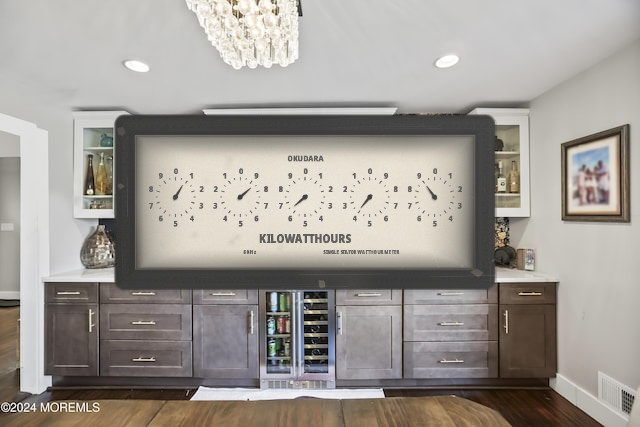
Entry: 8639,kWh
